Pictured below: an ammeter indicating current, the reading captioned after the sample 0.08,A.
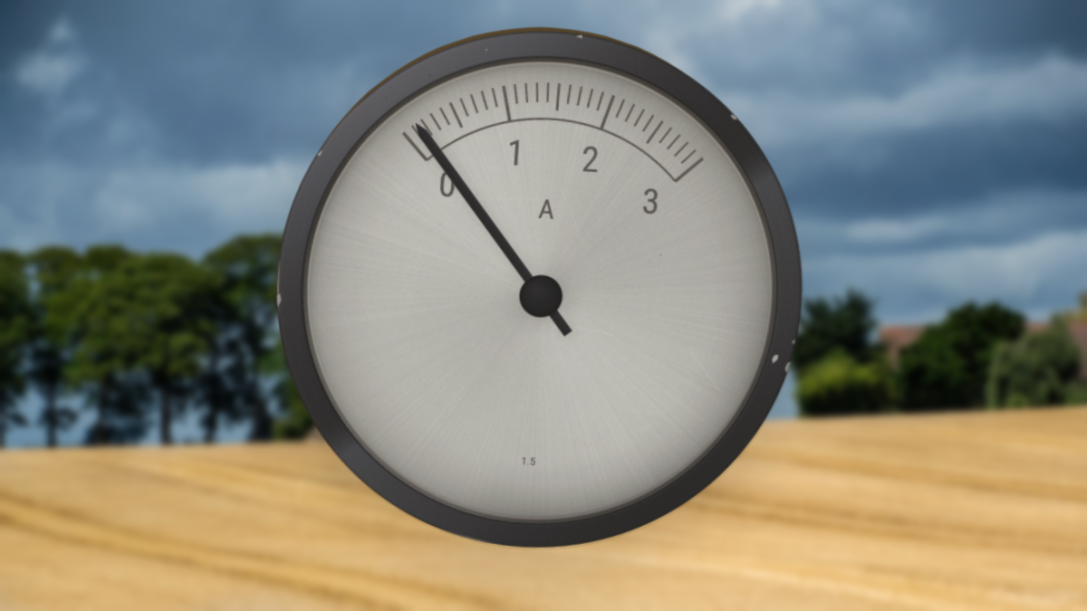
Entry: 0.15,A
